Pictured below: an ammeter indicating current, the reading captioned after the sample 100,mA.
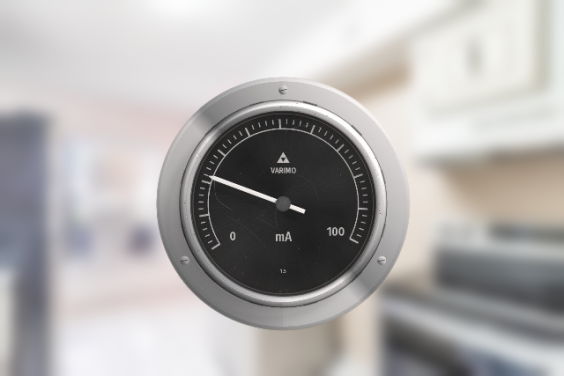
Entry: 22,mA
